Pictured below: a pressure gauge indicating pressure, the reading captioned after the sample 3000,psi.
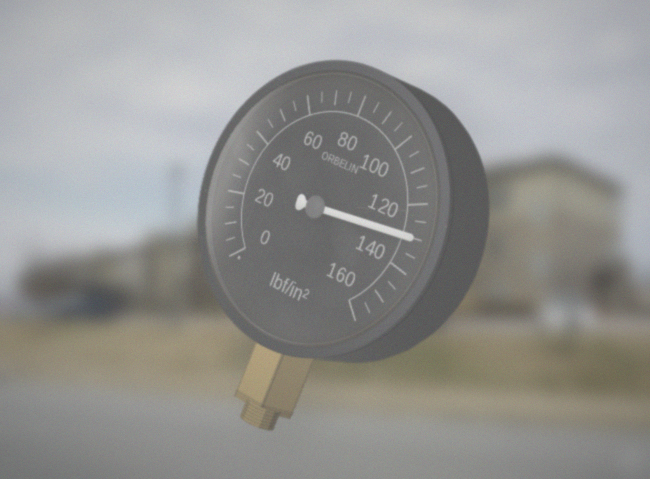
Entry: 130,psi
